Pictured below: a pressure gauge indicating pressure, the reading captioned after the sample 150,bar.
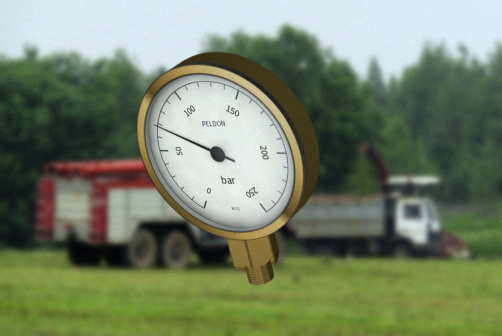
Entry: 70,bar
